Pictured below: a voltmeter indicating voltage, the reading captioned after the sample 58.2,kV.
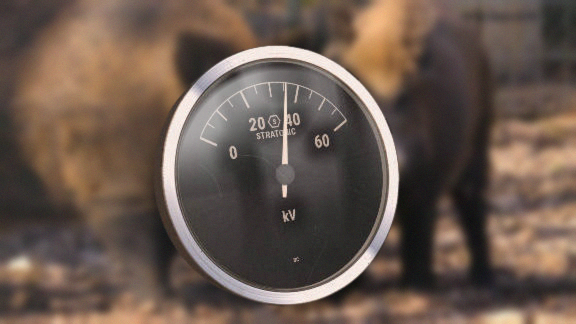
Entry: 35,kV
